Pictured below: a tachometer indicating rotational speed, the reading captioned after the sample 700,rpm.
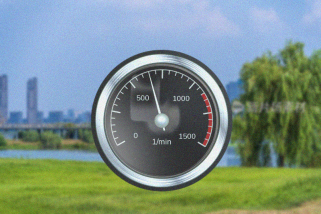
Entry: 650,rpm
